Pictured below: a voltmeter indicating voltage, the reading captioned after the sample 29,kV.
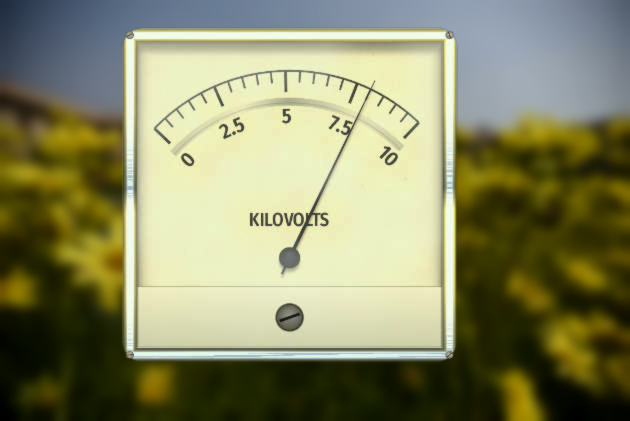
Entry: 8,kV
